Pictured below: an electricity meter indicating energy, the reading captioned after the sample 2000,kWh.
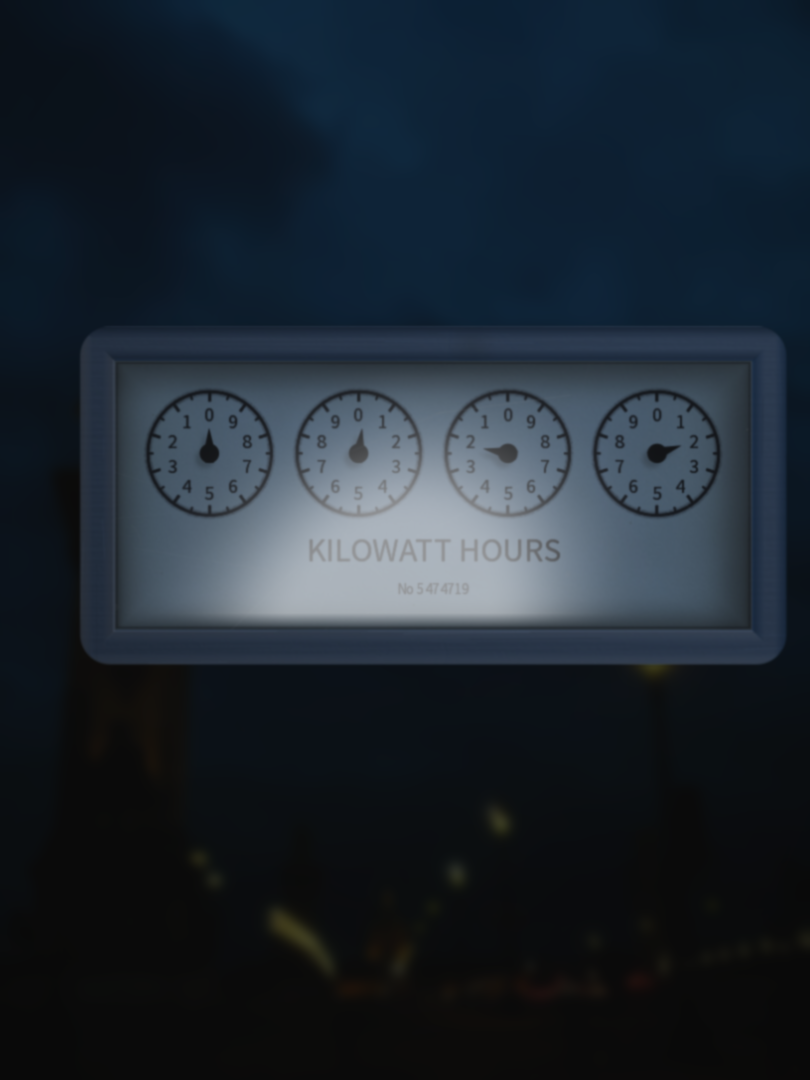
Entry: 22,kWh
